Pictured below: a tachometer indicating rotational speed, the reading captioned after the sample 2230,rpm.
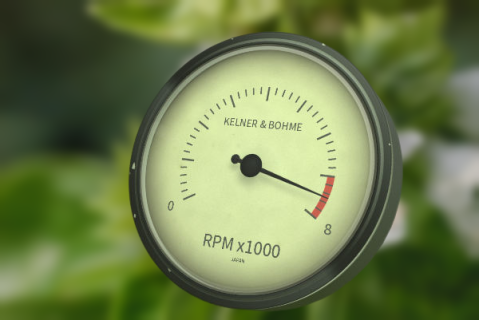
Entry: 7500,rpm
